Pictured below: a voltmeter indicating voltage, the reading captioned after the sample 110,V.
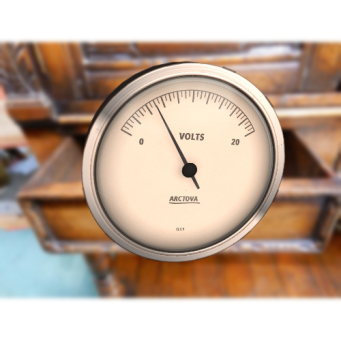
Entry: 5,V
